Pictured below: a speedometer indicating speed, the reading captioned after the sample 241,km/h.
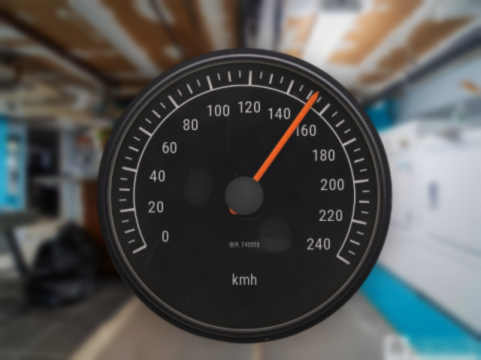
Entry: 152.5,km/h
